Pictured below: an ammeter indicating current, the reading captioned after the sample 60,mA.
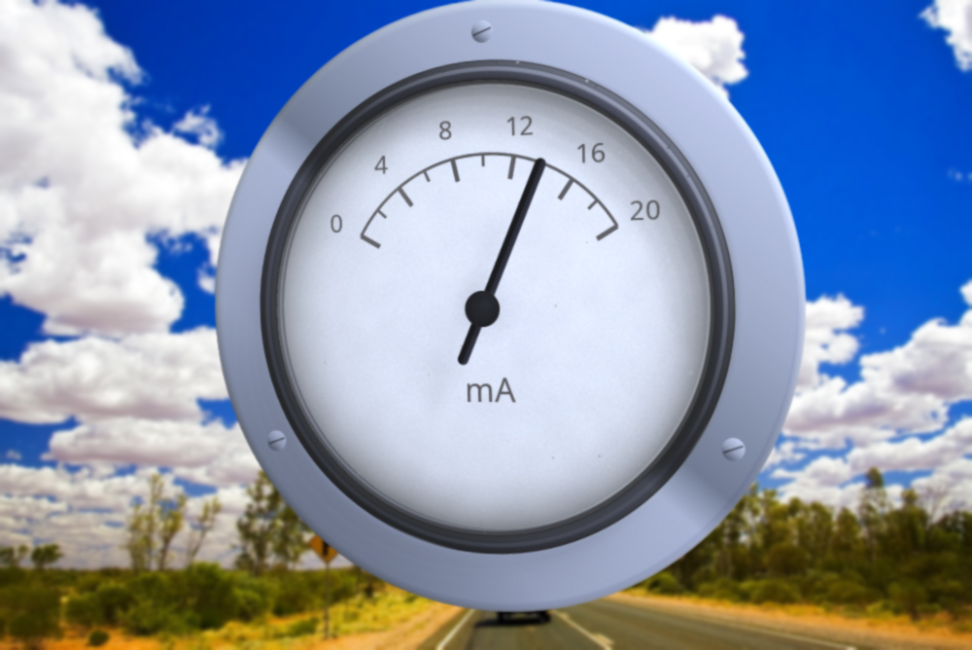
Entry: 14,mA
